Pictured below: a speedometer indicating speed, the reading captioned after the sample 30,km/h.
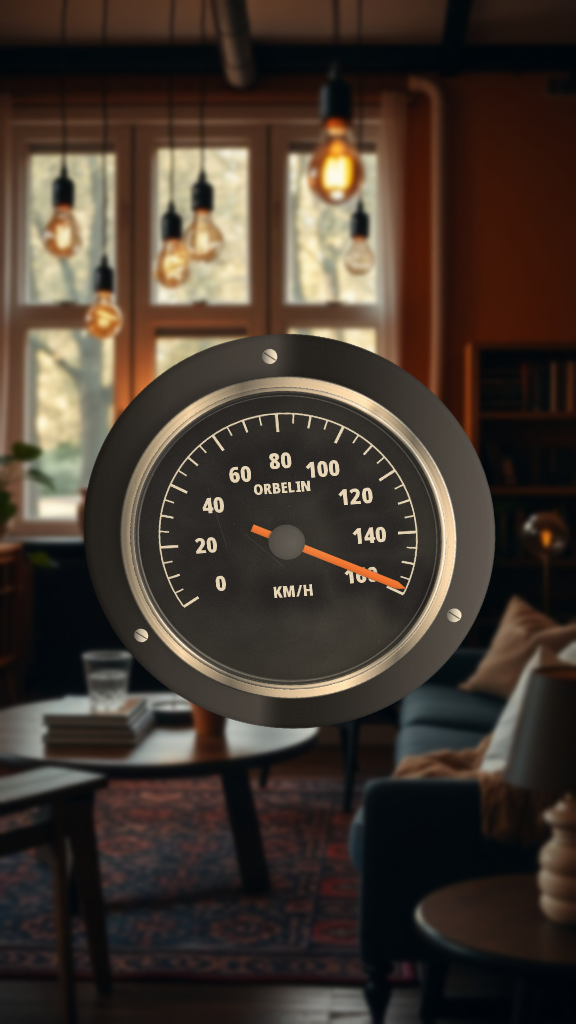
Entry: 157.5,km/h
